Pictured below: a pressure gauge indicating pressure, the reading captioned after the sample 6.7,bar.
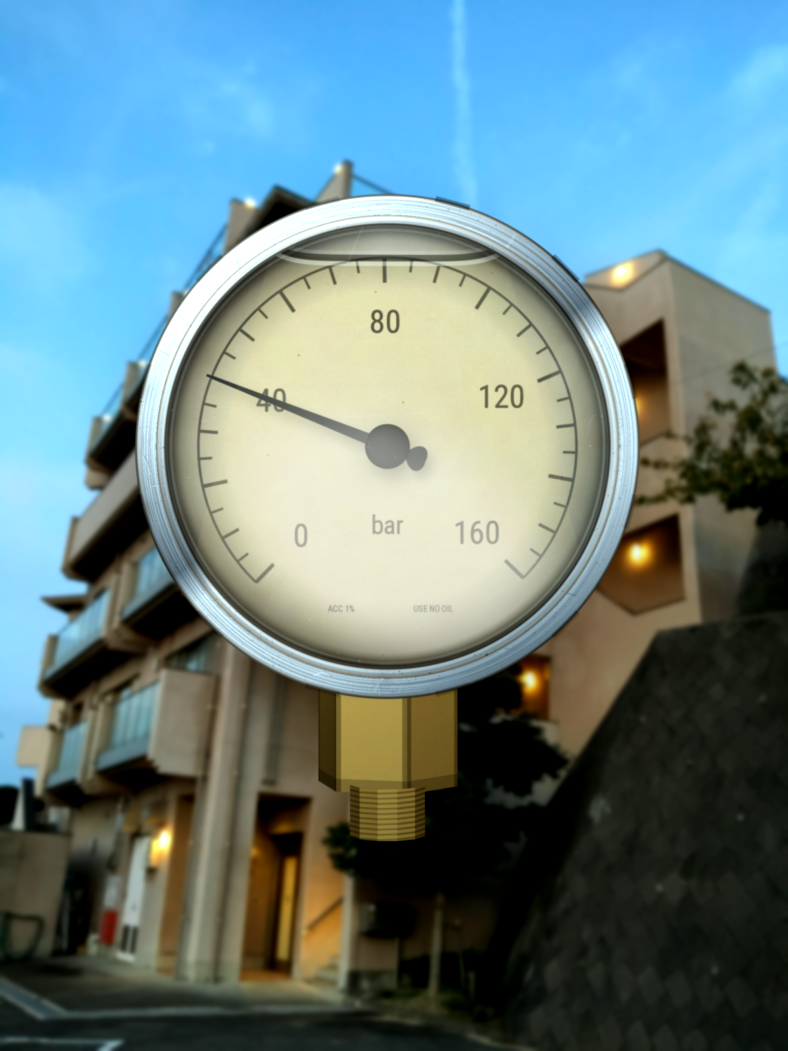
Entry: 40,bar
